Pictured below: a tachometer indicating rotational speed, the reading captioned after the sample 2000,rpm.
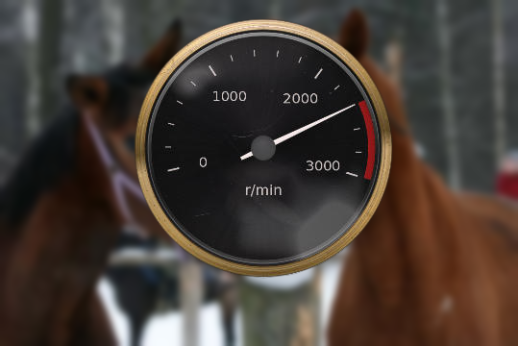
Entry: 2400,rpm
